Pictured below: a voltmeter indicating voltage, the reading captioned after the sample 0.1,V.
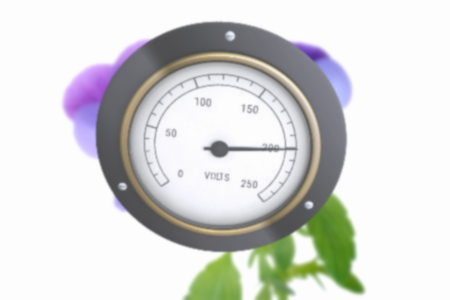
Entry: 200,V
